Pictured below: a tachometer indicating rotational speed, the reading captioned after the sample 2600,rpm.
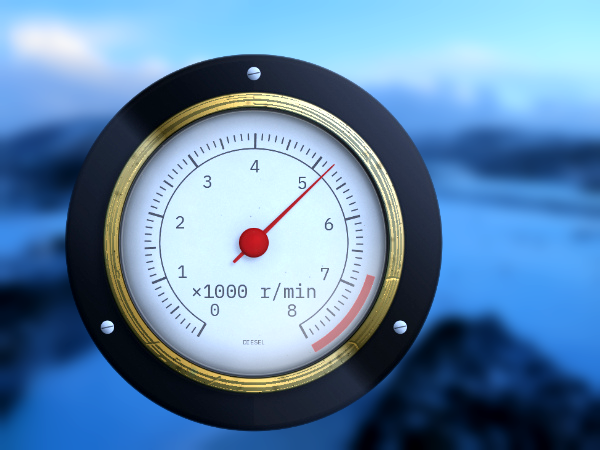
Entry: 5200,rpm
